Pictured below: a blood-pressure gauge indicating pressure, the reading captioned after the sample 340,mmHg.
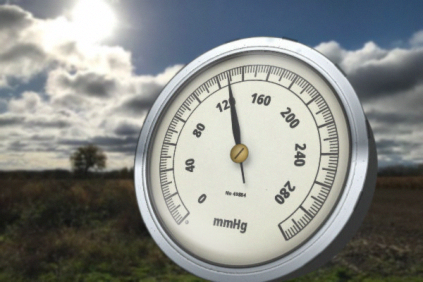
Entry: 130,mmHg
